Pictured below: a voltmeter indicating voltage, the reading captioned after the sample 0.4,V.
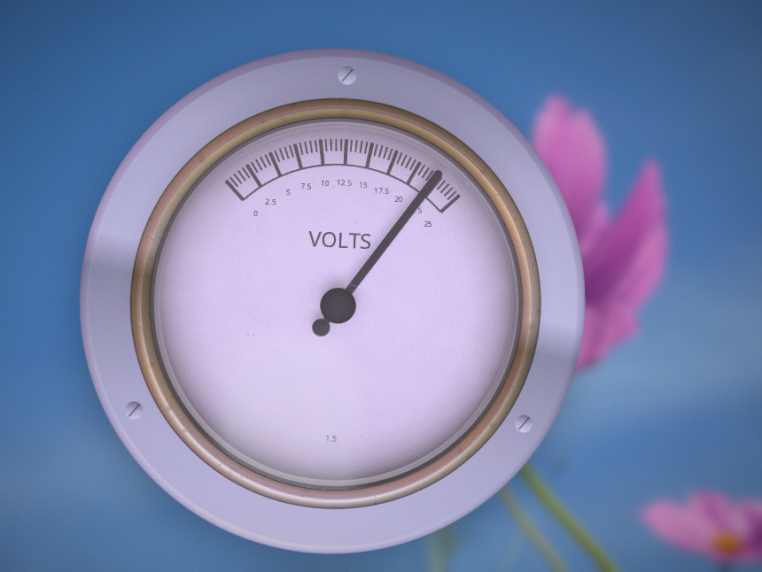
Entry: 22,V
